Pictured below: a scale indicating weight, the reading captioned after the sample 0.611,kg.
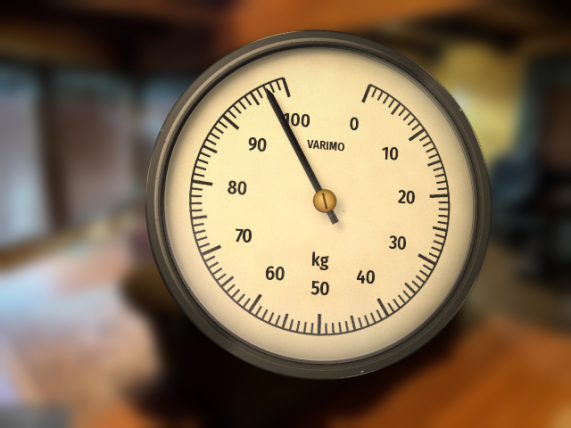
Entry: 97,kg
